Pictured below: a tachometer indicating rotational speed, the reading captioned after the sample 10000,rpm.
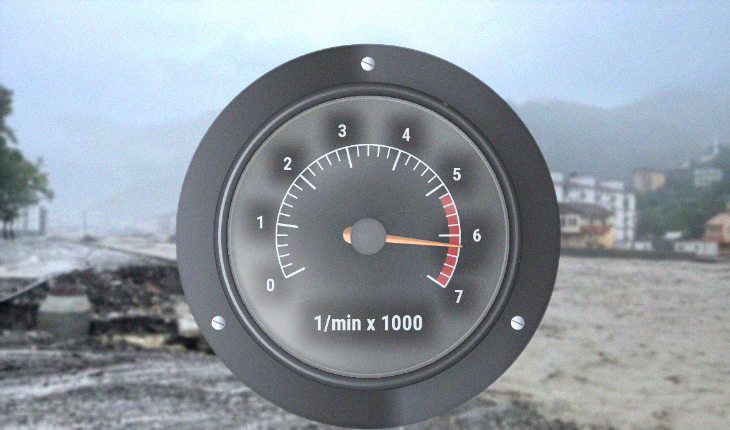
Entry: 6200,rpm
